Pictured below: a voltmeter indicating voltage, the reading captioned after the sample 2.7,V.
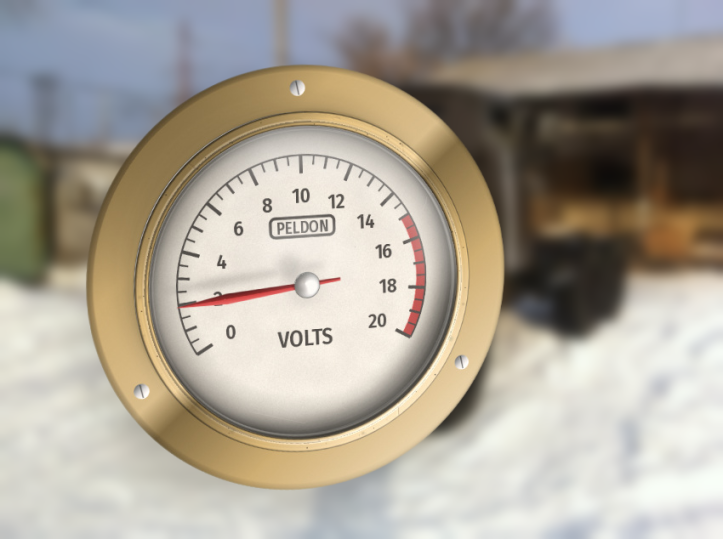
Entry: 2,V
